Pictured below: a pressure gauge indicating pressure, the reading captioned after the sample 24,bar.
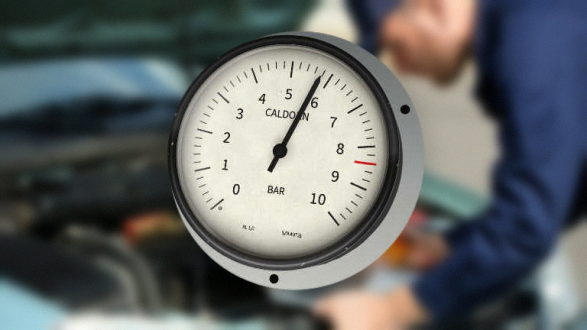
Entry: 5.8,bar
